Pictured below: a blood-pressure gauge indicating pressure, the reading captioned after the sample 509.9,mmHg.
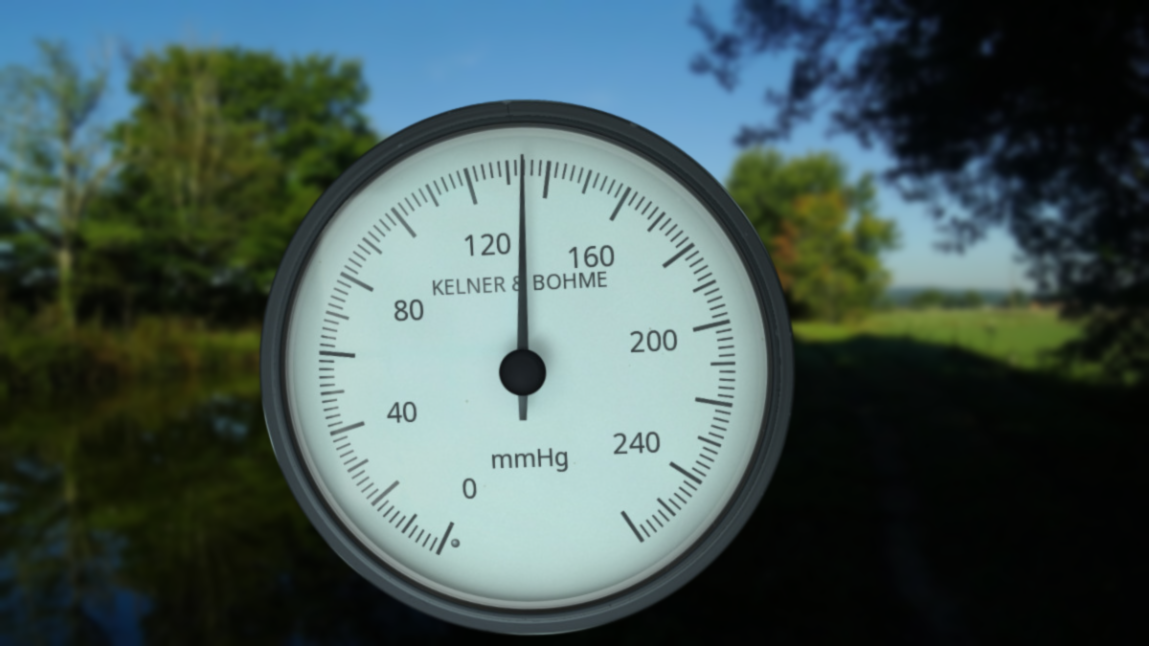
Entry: 134,mmHg
